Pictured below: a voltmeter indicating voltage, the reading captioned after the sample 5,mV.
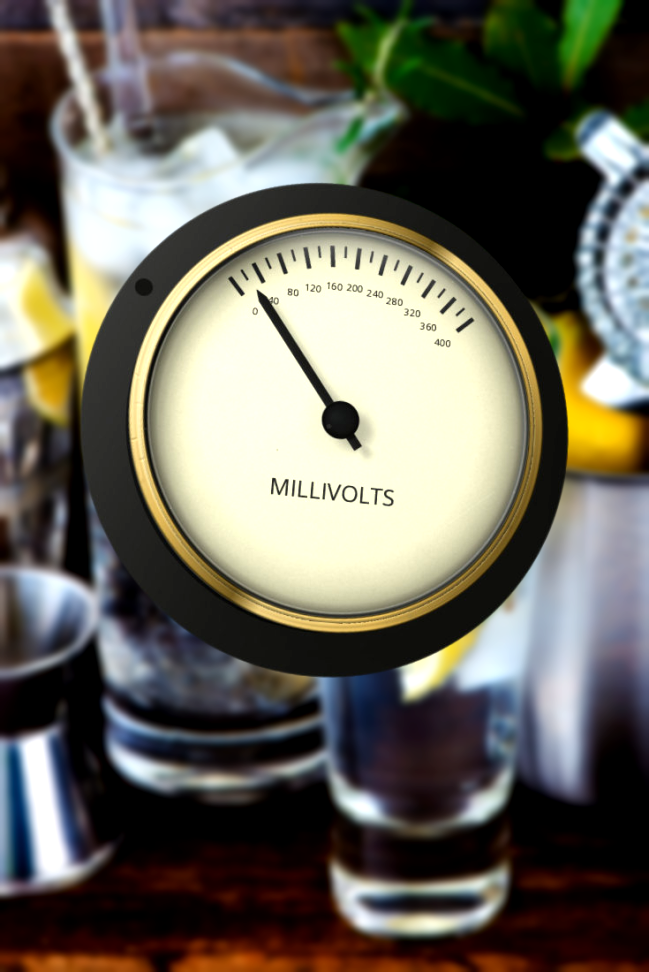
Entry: 20,mV
